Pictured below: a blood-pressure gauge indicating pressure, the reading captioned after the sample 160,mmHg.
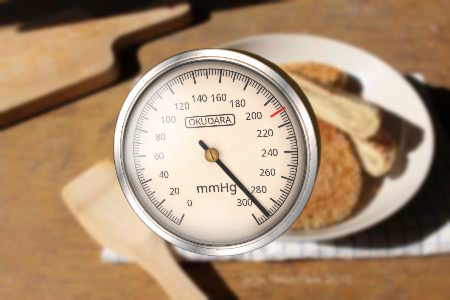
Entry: 290,mmHg
